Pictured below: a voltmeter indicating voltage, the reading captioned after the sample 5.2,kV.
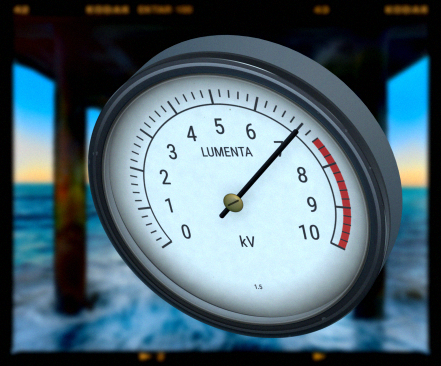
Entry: 7,kV
